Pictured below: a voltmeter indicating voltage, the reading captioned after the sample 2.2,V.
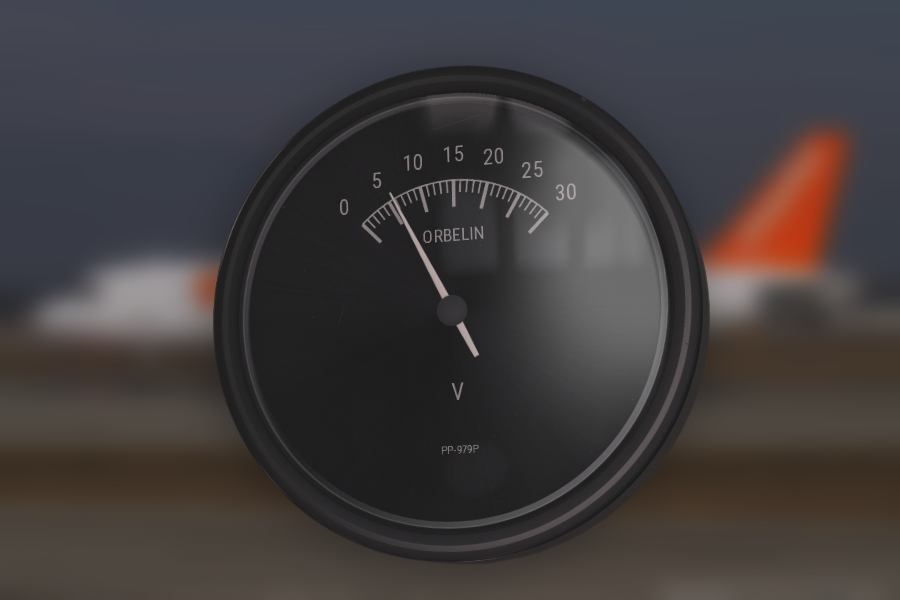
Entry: 6,V
